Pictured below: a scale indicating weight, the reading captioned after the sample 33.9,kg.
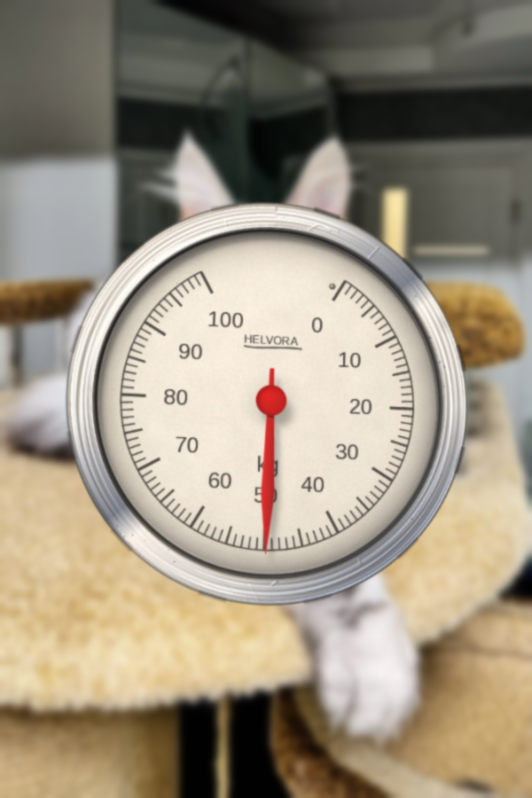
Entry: 50,kg
